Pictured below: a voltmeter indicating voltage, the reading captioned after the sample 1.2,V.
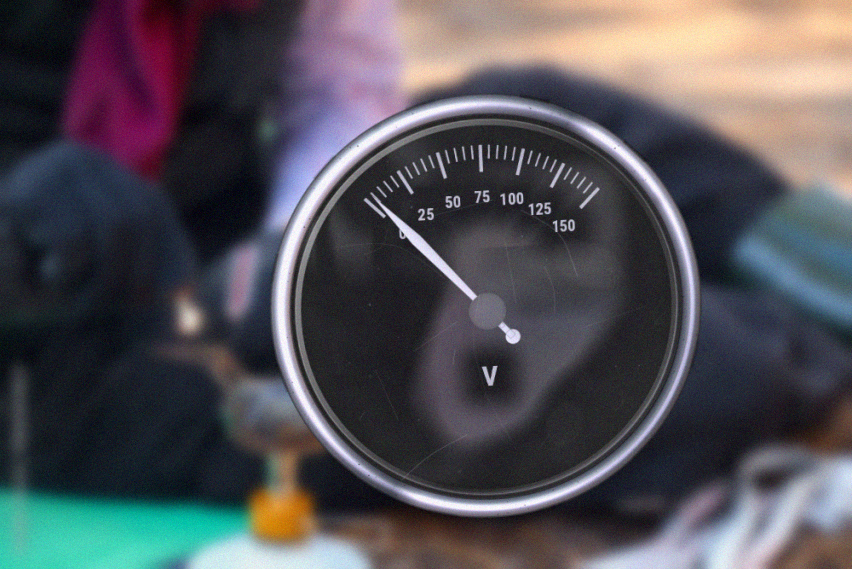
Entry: 5,V
